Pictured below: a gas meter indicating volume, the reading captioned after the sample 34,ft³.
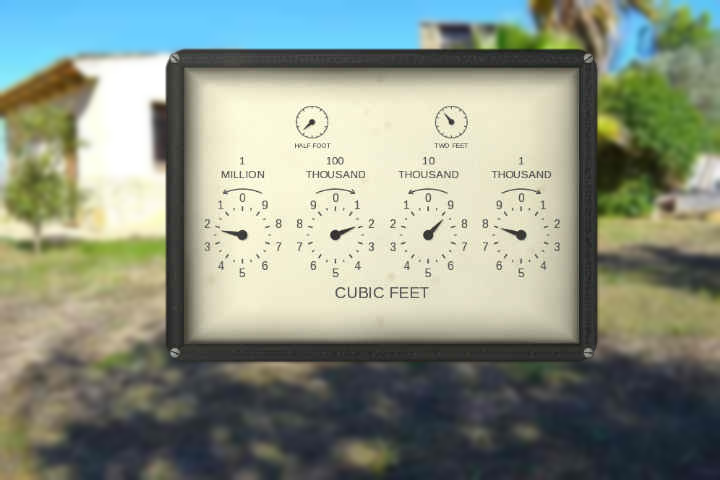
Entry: 218800,ft³
